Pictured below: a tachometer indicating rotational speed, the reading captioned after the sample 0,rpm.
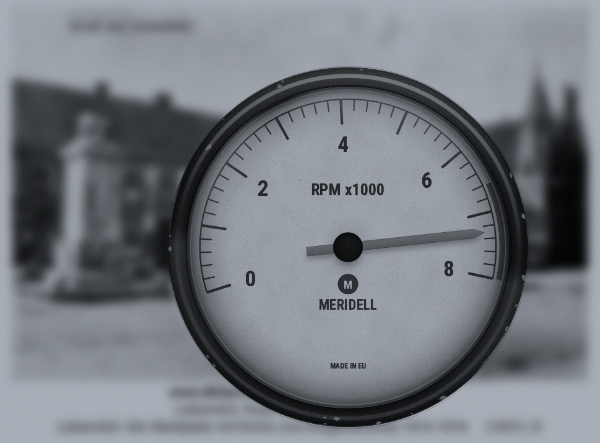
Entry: 7300,rpm
